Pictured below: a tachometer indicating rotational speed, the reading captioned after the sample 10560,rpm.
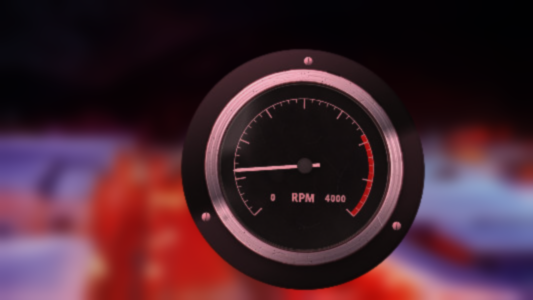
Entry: 600,rpm
